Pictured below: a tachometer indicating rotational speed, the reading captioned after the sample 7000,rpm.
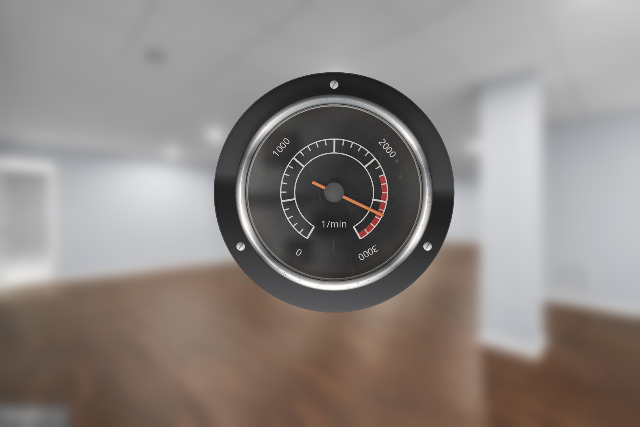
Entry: 2650,rpm
